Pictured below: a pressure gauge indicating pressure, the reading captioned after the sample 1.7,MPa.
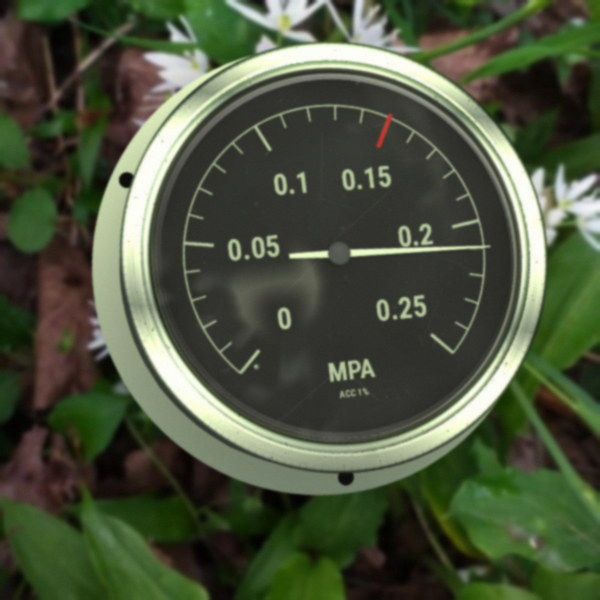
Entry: 0.21,MPa
